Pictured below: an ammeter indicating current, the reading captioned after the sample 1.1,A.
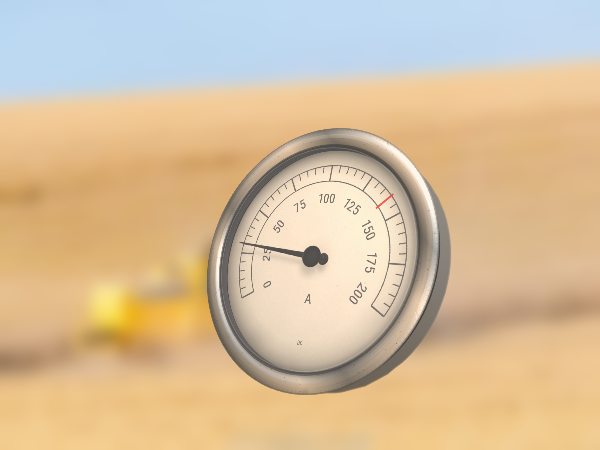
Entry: 30,A
